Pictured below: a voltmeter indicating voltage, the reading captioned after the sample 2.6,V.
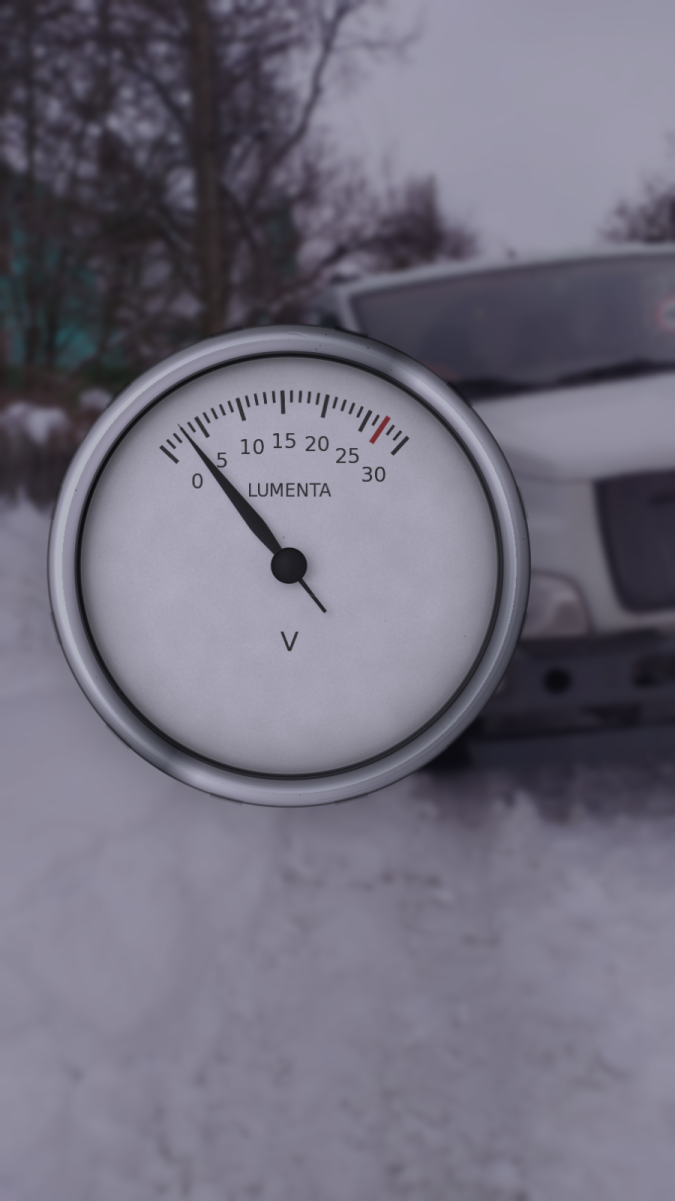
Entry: 3,V
